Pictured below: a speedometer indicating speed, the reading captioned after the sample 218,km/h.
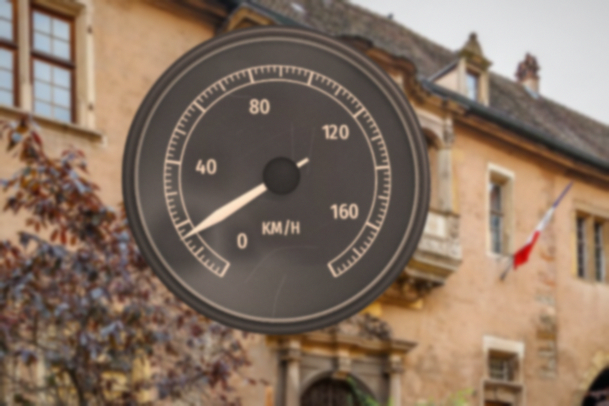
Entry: 16,km/h
